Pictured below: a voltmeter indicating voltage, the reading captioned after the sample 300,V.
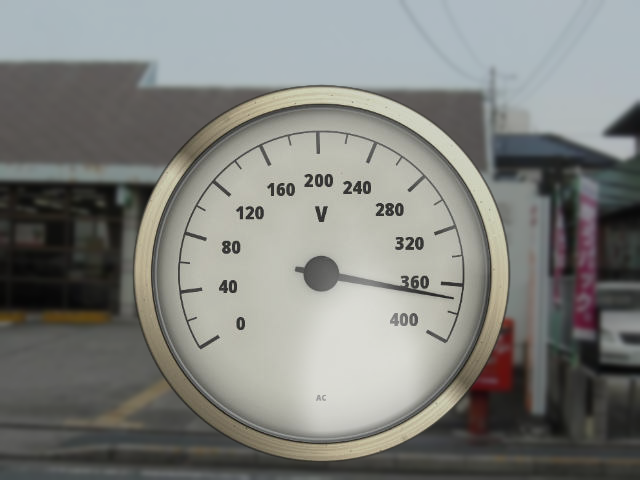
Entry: 370,V
